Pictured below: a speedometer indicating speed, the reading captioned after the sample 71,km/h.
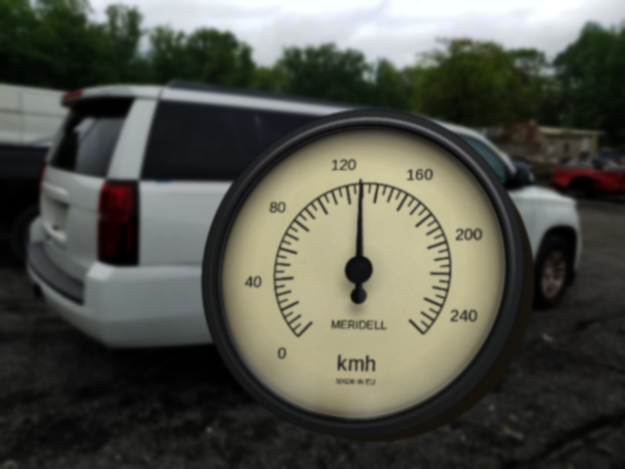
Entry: 130,km/h
